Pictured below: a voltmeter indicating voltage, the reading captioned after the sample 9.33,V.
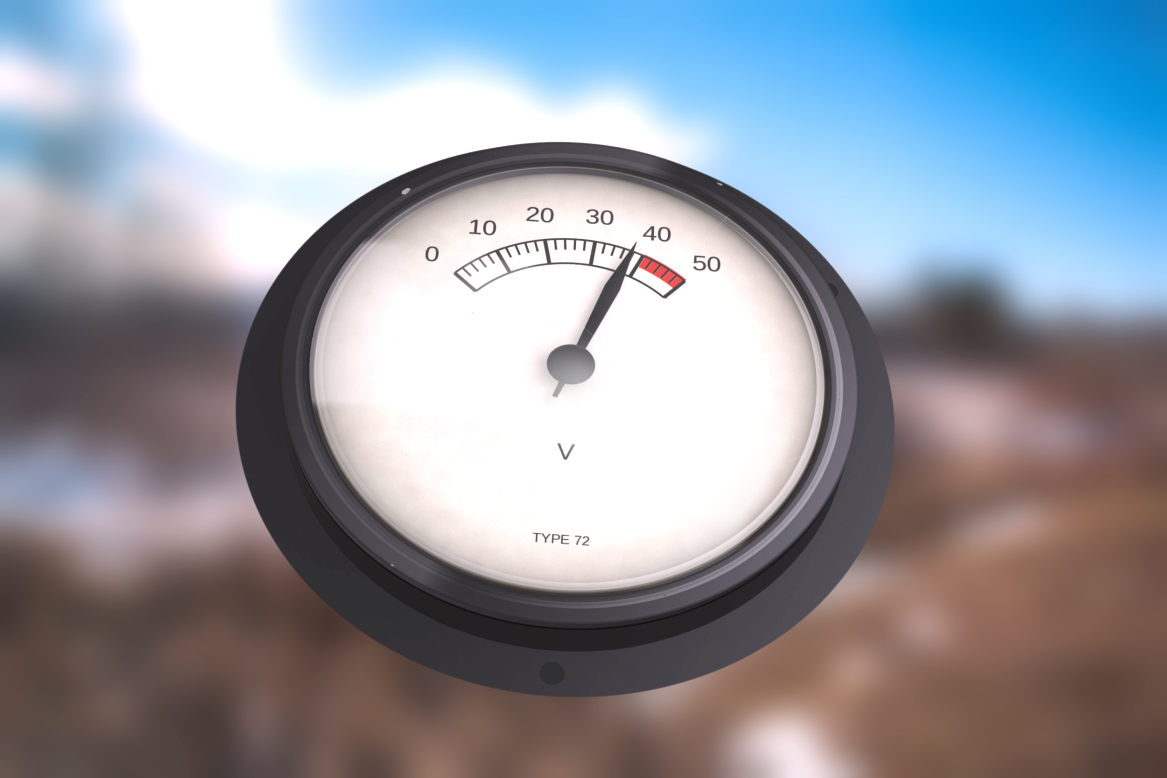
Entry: 38,V
